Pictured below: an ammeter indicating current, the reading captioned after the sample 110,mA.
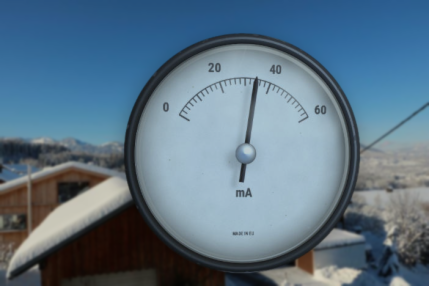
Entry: 34,mA
